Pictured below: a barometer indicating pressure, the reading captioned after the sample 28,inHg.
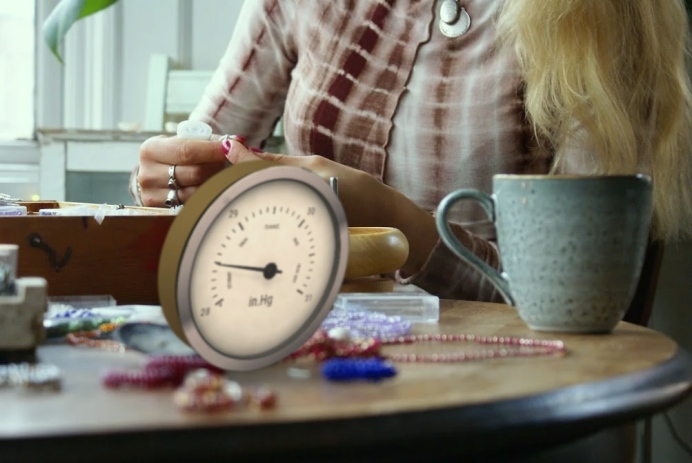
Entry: 28.5,inHg
